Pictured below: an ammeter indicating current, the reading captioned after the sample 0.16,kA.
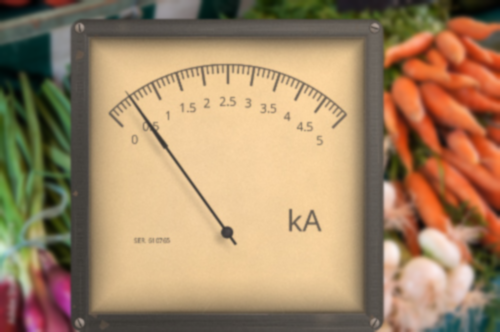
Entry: 0.5,kA
